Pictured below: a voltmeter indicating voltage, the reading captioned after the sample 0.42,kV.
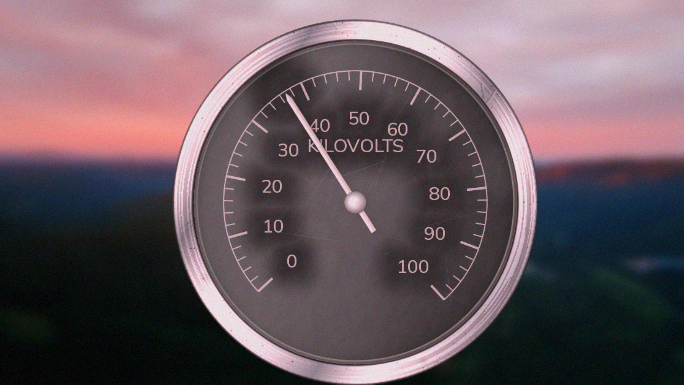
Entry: 37,kV
